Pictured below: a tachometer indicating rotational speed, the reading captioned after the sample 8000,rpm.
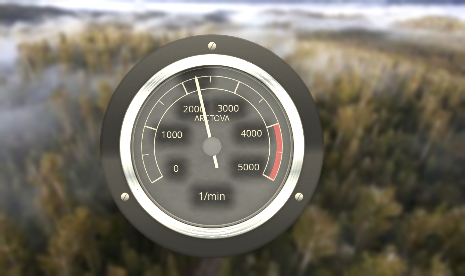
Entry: 2250,rpm
